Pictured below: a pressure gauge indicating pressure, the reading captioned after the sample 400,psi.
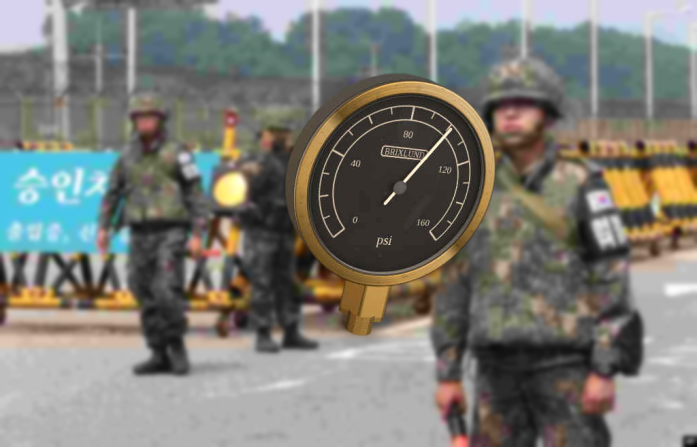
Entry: 100,psi
